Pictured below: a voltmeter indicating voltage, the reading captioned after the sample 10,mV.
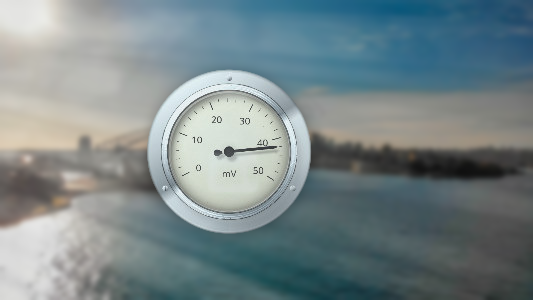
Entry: 42,mV
